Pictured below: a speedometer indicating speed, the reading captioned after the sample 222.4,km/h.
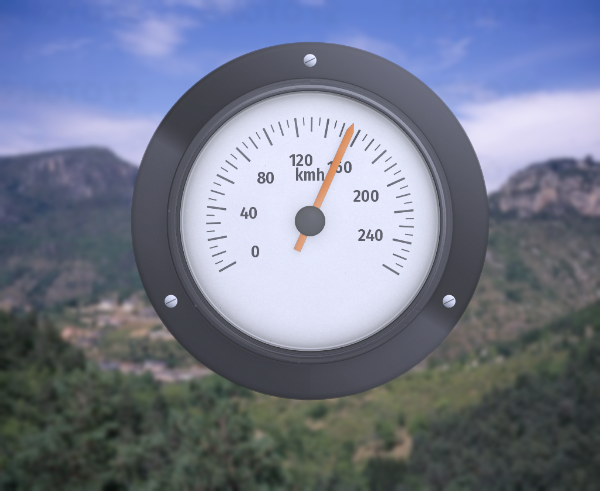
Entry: 155,km/h
